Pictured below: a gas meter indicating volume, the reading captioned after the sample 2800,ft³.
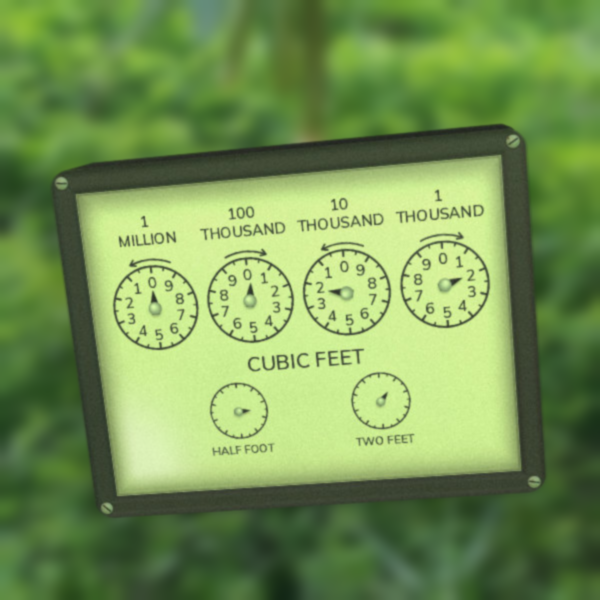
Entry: 2200,ft³
